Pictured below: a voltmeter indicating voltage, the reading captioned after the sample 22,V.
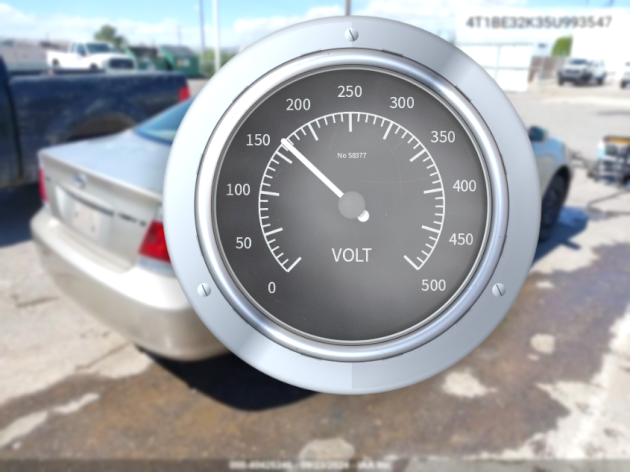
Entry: 165,V
